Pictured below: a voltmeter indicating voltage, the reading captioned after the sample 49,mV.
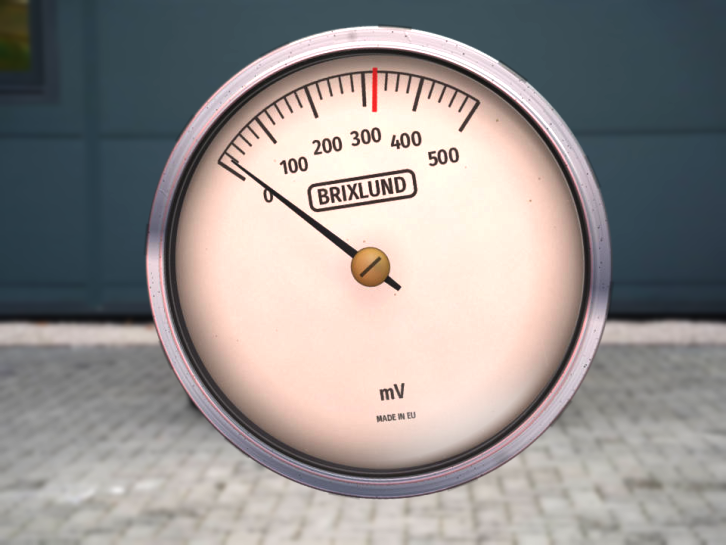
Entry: 20,mV
